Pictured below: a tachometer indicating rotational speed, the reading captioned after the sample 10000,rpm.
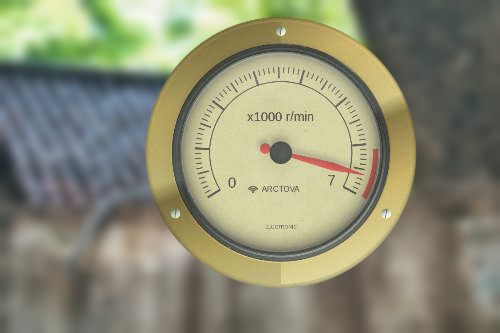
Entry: 6600,rpm
